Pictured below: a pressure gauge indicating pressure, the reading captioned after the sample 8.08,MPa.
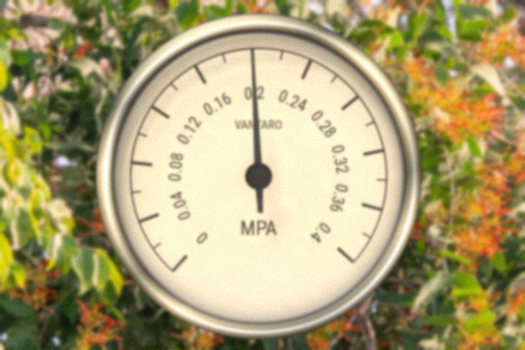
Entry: 0.2,MPa
